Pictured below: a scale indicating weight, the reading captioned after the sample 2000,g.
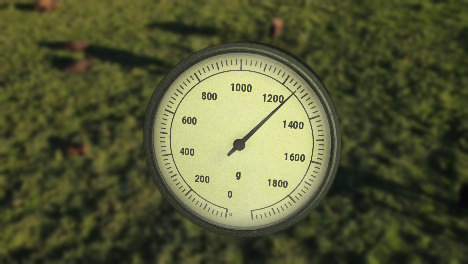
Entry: 1260,g
